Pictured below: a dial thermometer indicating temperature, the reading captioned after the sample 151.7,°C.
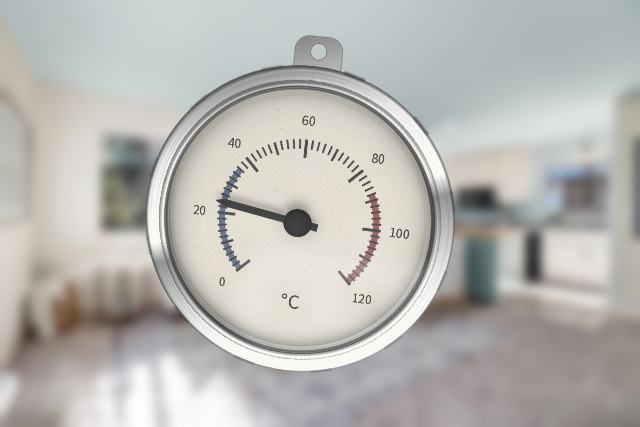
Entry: 24,°C
